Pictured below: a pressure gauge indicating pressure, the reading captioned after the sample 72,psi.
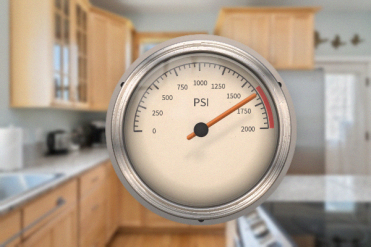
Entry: 1650,psi
